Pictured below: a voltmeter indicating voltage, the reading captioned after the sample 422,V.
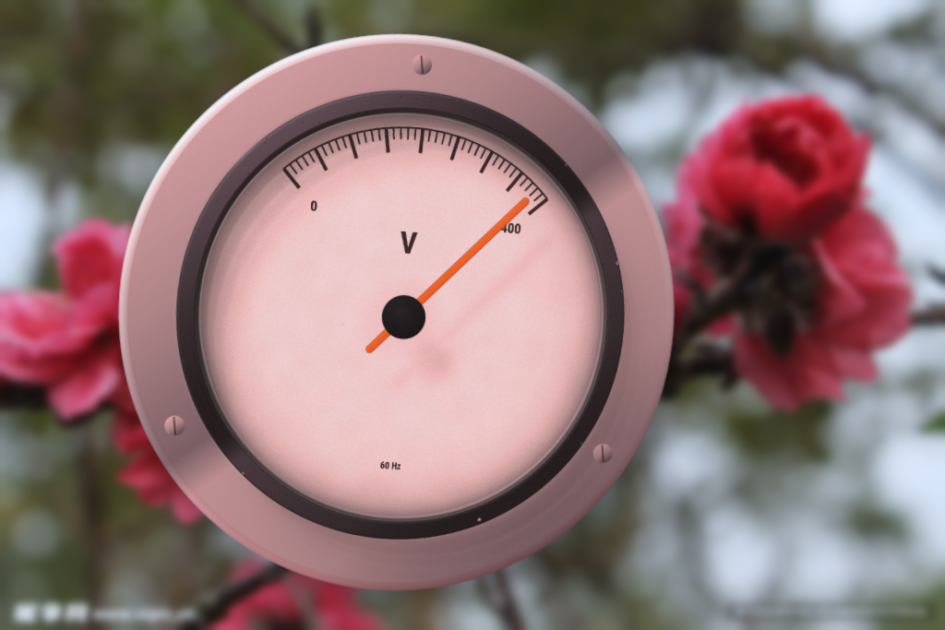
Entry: 380,V
